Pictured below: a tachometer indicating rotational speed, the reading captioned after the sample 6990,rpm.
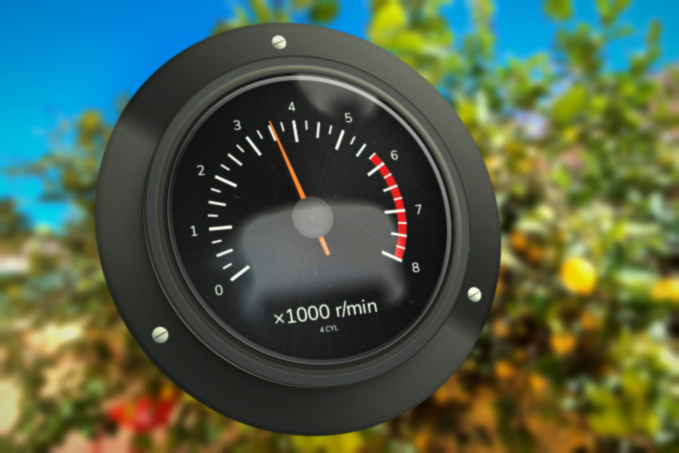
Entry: 3500,rpm
